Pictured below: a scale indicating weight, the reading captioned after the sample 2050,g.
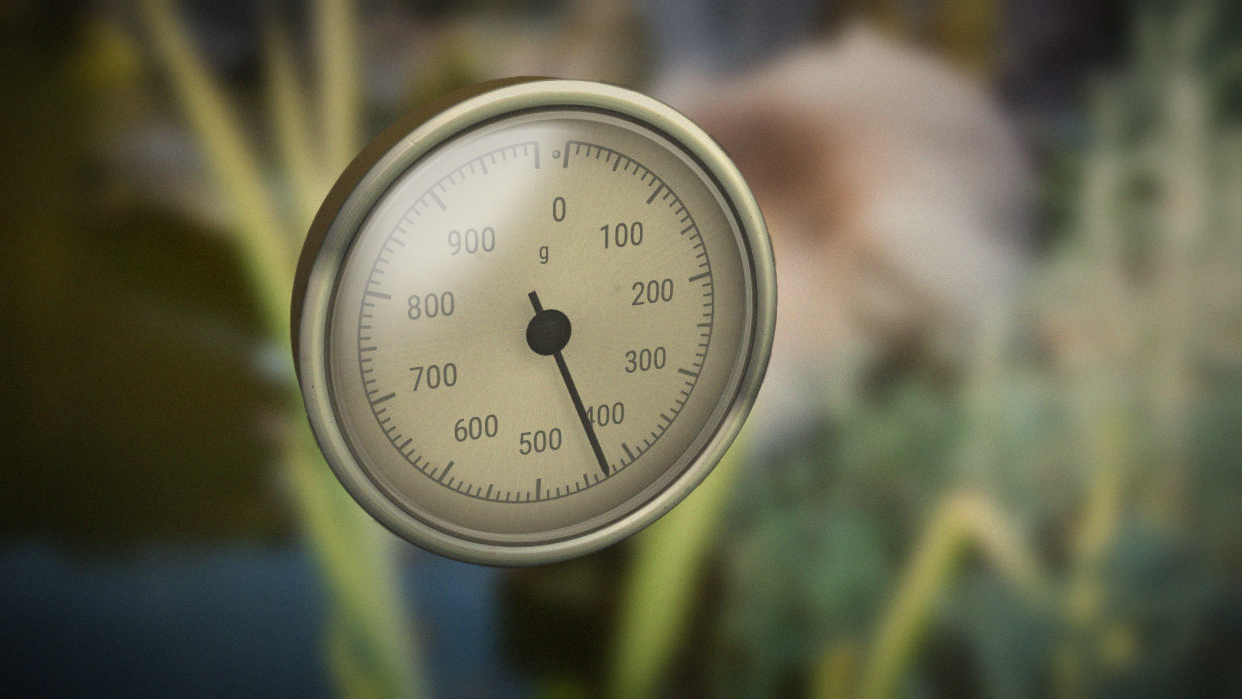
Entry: 430,g
